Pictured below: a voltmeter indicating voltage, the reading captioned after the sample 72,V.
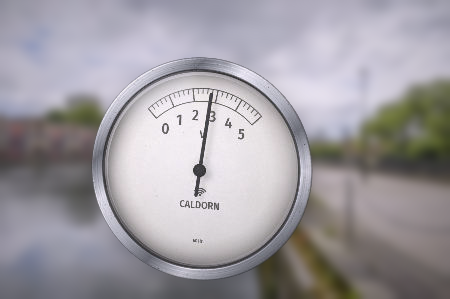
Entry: 2.8,V
